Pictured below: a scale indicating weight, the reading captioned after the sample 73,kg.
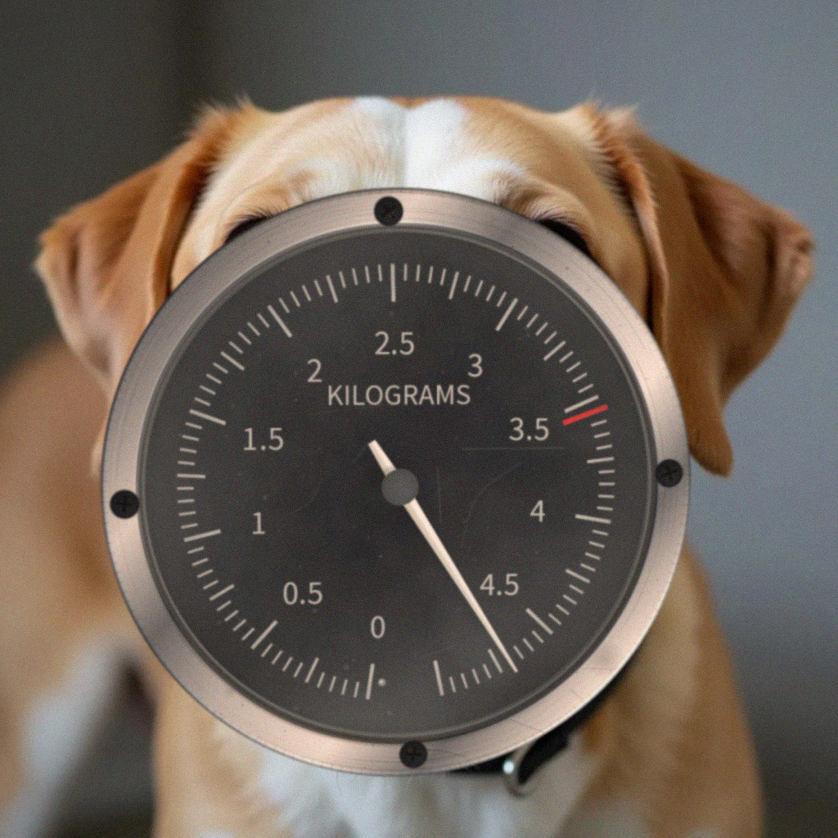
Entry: 4.7,kg
